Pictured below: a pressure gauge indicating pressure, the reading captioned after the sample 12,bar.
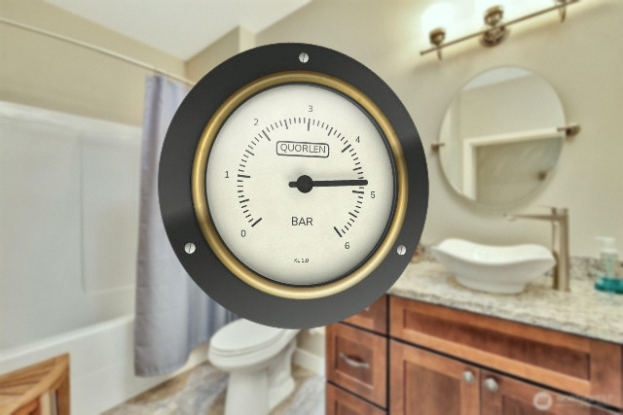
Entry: 4.8,bar
